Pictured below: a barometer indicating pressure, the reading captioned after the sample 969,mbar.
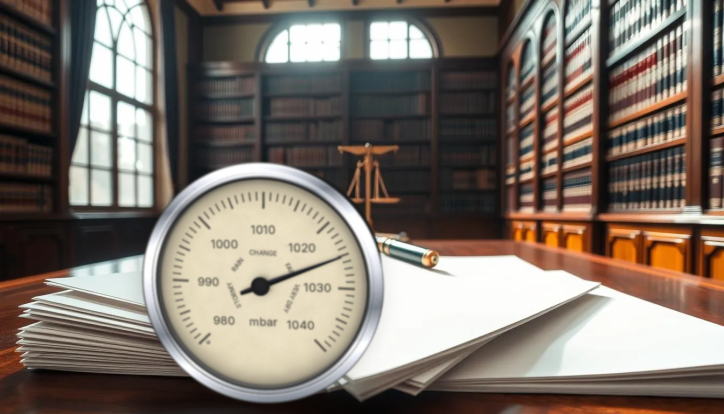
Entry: 1025,mbar
